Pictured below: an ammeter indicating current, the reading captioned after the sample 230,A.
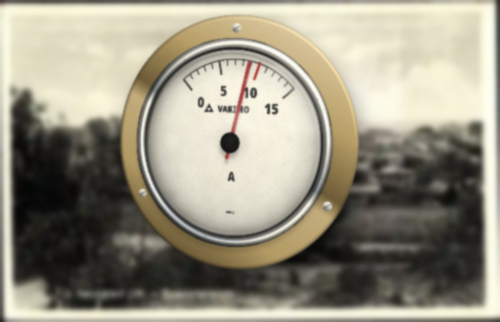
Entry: 9,A
